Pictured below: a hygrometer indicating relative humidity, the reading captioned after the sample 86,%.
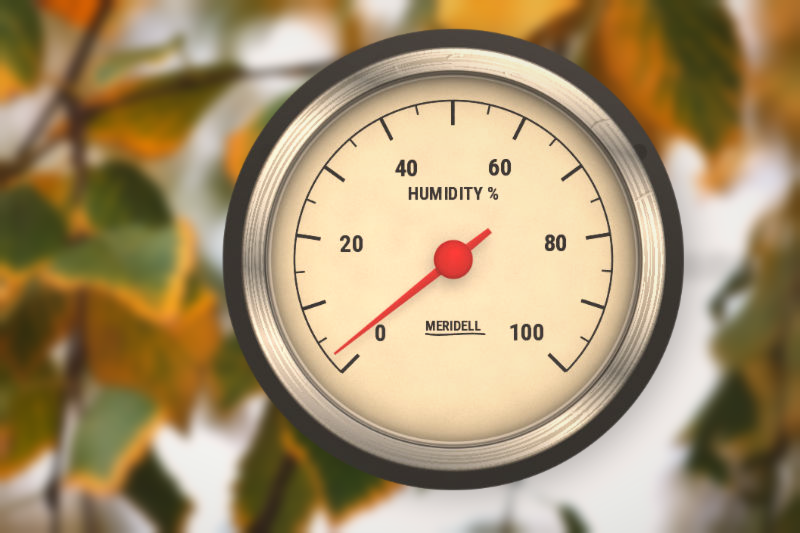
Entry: 2.5,%
